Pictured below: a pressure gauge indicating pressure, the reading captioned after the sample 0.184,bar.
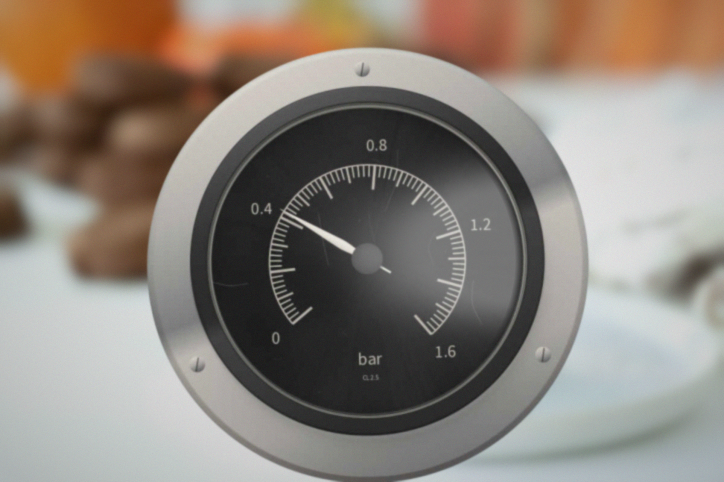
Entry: 0.42,bar
